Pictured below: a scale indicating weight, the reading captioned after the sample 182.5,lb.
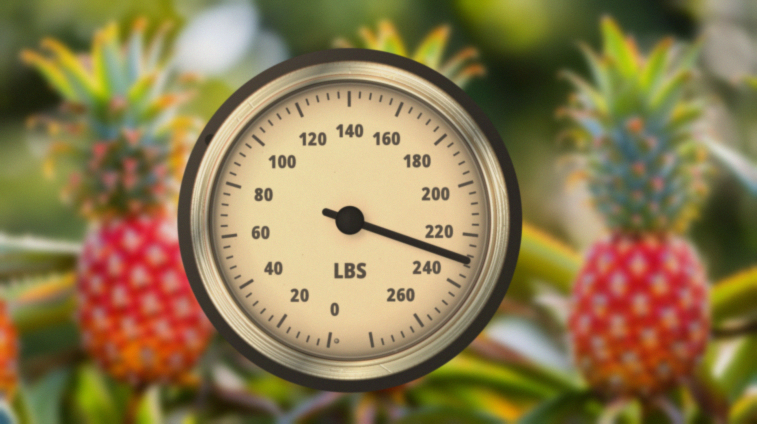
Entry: 230,lb
